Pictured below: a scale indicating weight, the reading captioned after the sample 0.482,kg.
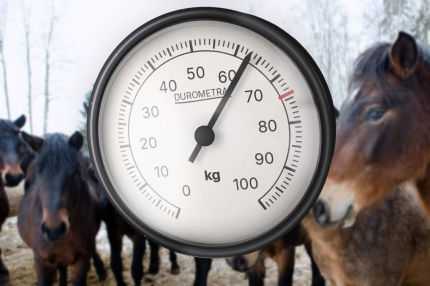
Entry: 63,kg
